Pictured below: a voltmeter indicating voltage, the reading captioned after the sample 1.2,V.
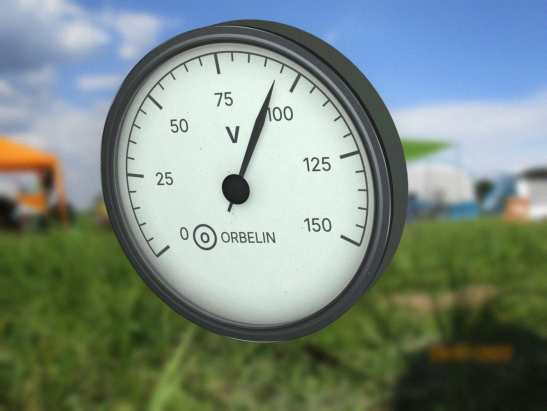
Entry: 95,V
